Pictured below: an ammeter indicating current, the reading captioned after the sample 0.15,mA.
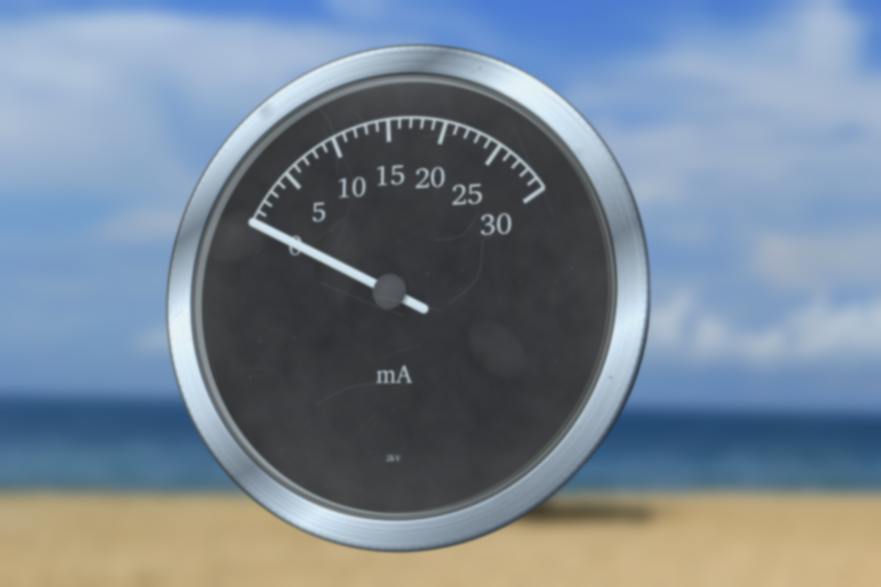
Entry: 0,mA
